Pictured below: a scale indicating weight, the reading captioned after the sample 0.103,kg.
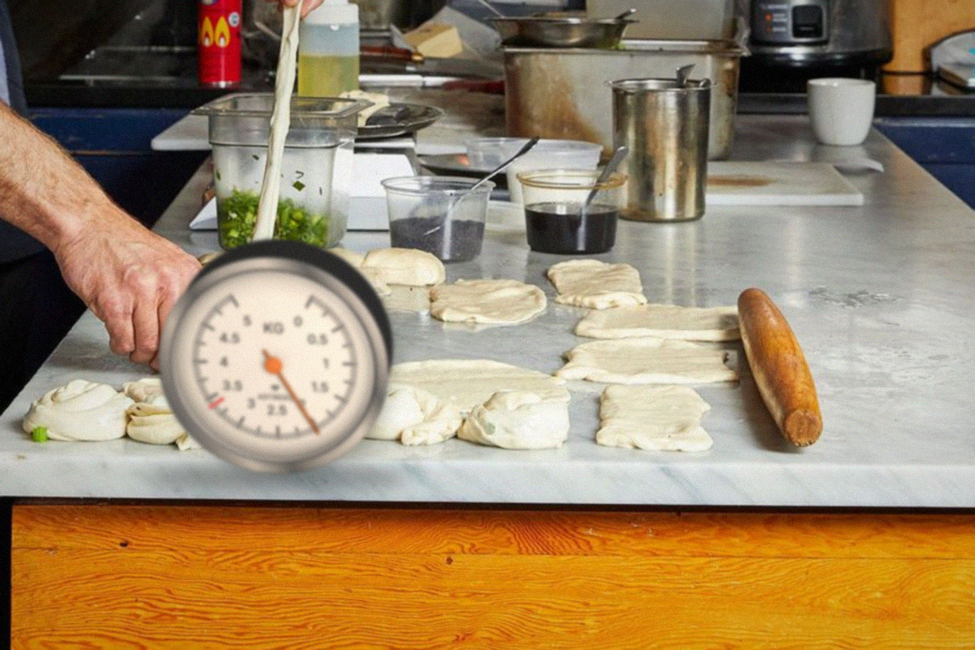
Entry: 2,kg
